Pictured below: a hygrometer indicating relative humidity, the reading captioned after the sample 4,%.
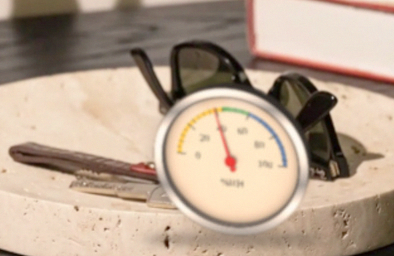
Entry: 40,%
